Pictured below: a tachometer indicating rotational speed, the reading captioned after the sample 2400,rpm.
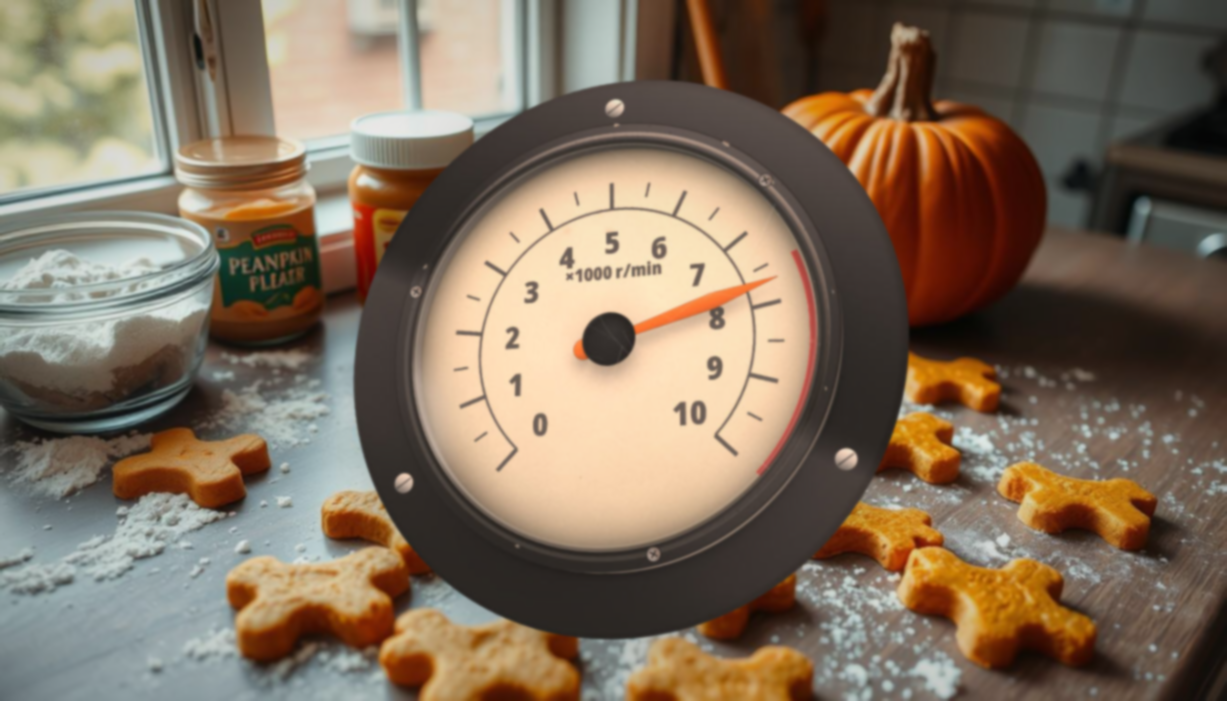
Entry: 7750,rpm
